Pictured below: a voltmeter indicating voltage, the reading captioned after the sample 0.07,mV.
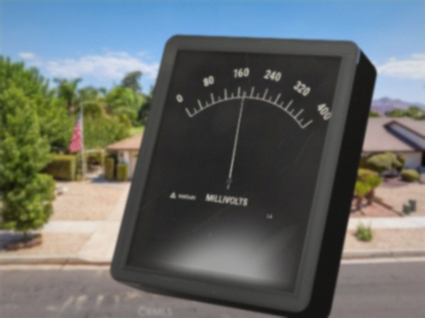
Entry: 180,mV
